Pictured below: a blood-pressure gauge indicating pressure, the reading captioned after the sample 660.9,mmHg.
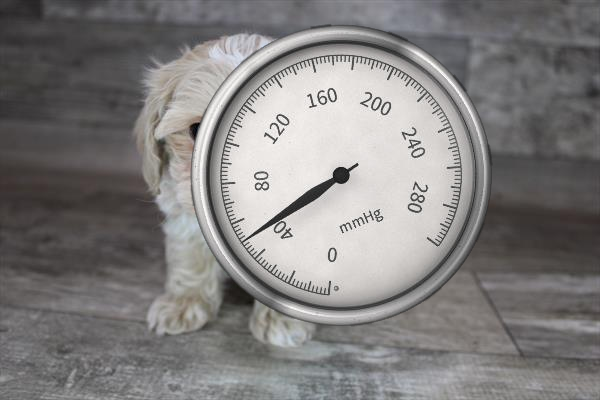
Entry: 50,mmHg
